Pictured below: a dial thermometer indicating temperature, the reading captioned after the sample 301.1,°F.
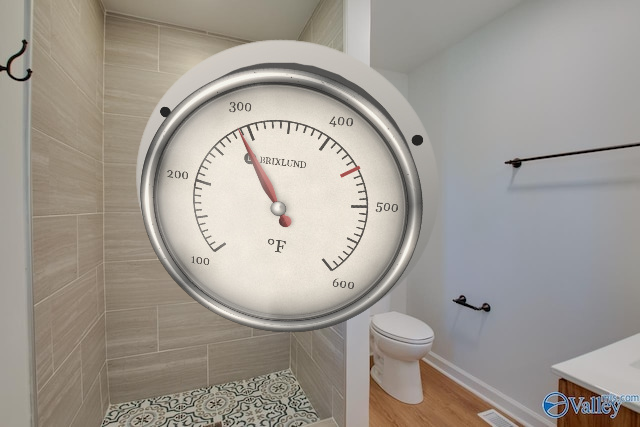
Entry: 290,°F
